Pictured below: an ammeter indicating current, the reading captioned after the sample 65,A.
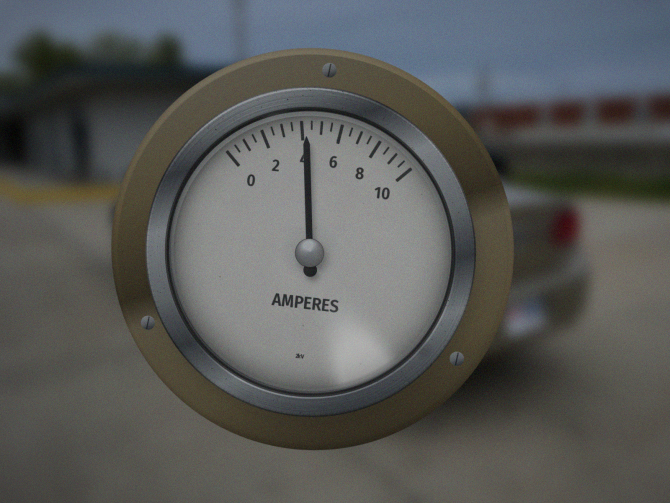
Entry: 4.25,A
